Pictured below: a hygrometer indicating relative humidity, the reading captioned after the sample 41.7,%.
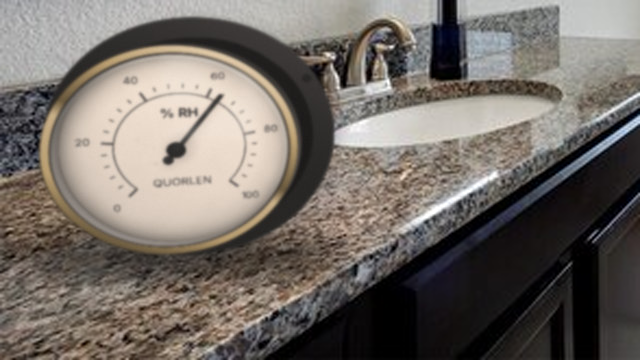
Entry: 64,%
